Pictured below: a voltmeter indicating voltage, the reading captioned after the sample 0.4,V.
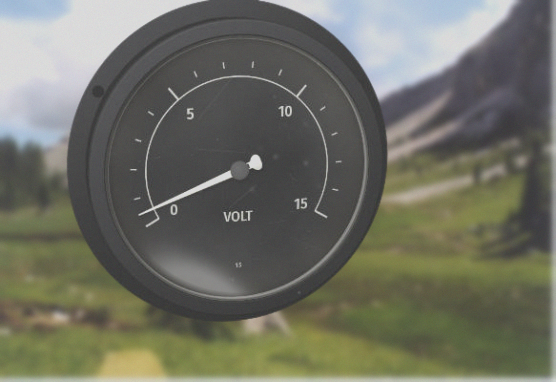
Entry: 0.5,V
